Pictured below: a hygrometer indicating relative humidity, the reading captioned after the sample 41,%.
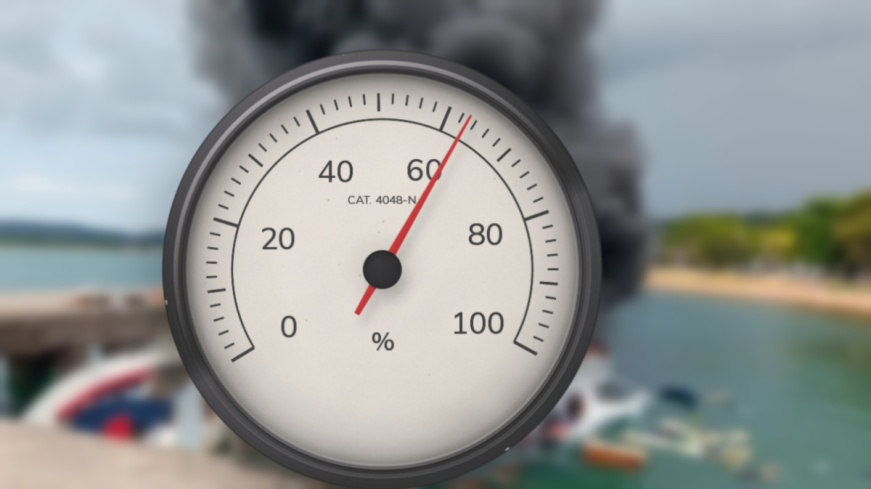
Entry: 63,%
